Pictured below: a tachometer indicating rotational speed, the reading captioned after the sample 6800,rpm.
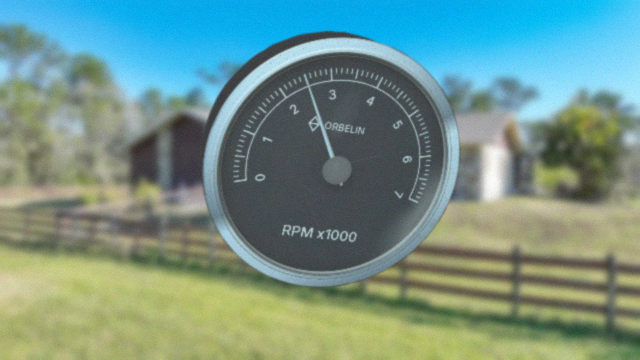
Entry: 2500,rpm
